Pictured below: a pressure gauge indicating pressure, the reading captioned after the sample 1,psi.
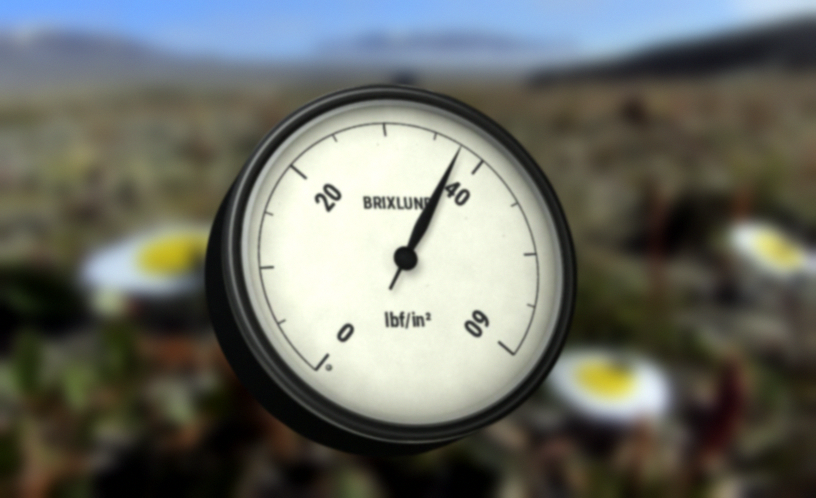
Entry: 37.5,psi
